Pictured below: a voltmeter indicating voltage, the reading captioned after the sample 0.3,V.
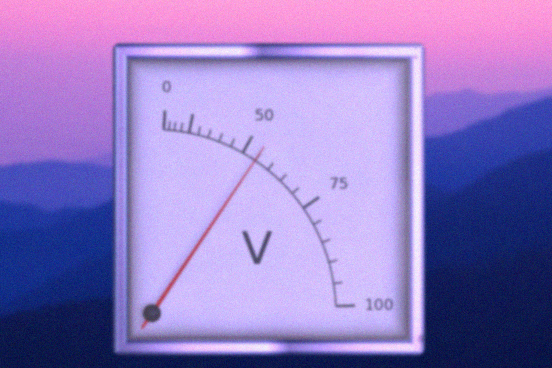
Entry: 55,V
